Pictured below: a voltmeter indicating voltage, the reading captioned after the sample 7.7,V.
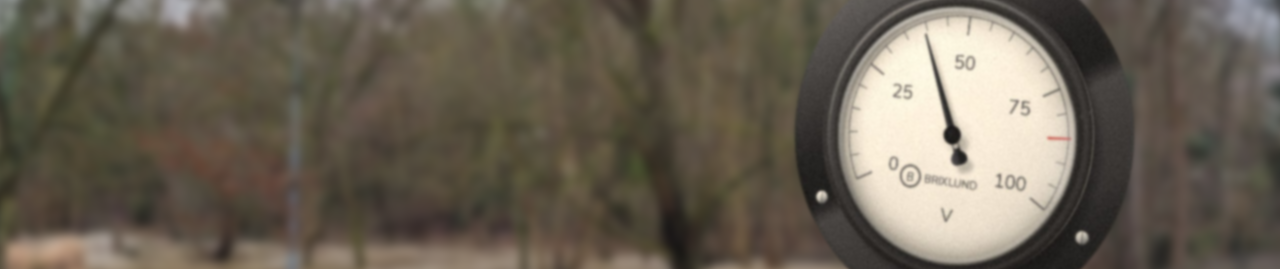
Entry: 40,V
